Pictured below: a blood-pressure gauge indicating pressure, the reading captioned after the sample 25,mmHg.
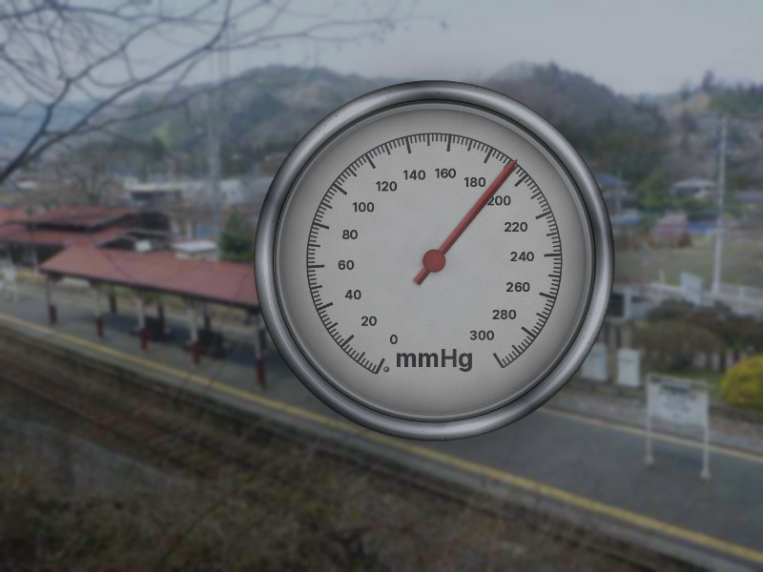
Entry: 192,mmHg
